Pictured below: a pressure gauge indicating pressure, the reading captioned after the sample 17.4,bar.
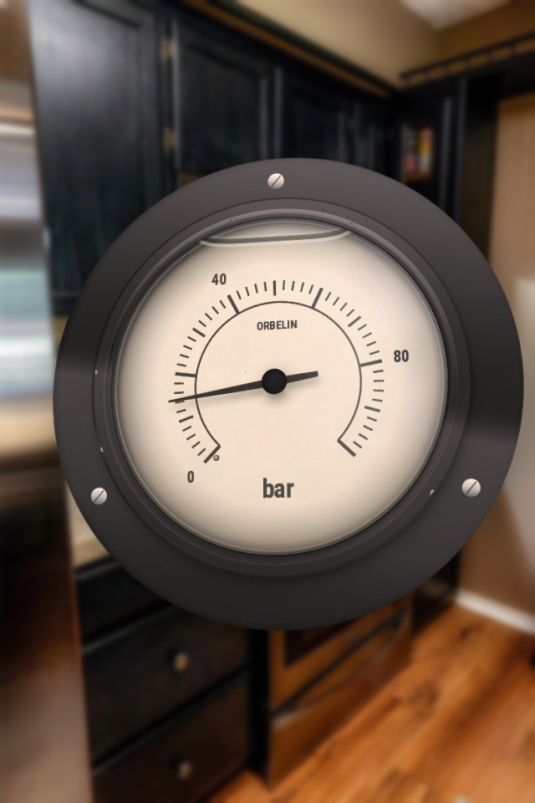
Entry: 14,bar
